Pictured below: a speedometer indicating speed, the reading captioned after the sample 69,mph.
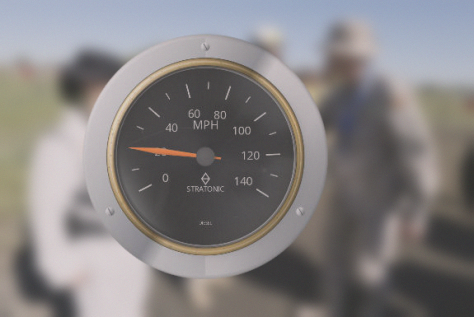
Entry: 20,mph
